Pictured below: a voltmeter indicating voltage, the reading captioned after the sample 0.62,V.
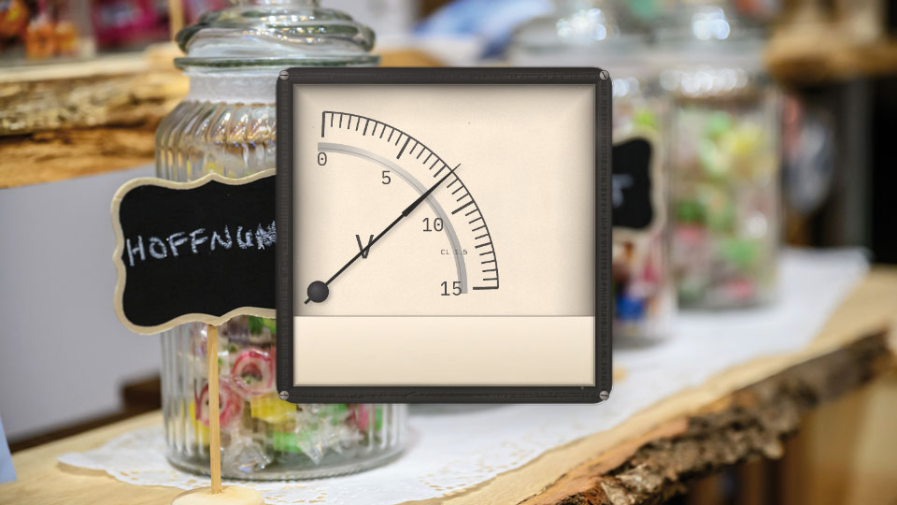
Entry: 8,V
